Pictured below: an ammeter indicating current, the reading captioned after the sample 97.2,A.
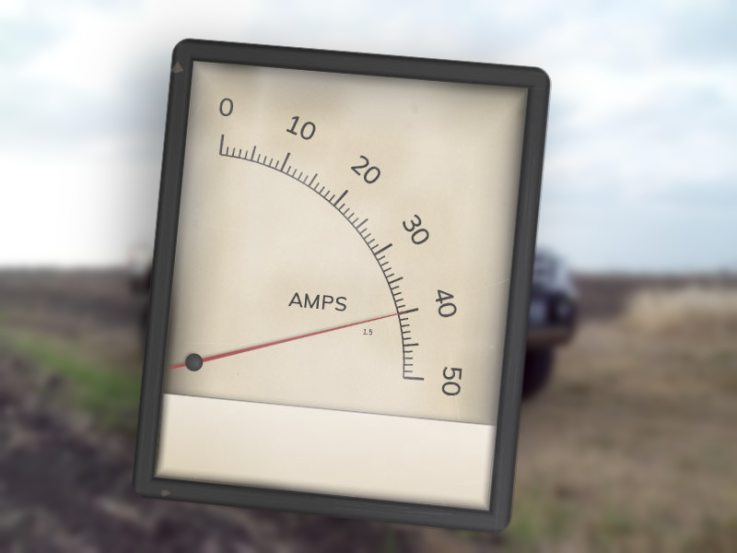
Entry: 40,A
